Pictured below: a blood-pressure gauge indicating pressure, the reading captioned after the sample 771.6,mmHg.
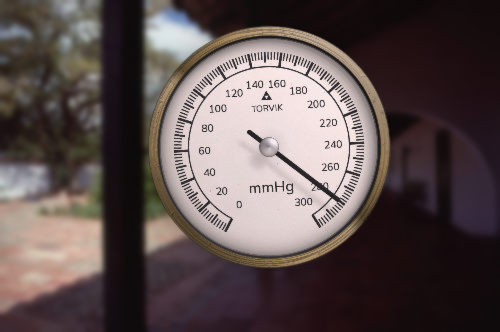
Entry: 280,mmHg
